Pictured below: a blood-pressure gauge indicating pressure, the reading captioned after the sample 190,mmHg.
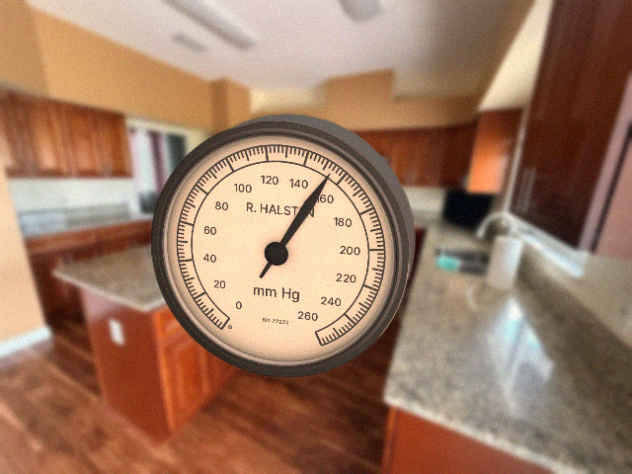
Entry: 154,mmHg
